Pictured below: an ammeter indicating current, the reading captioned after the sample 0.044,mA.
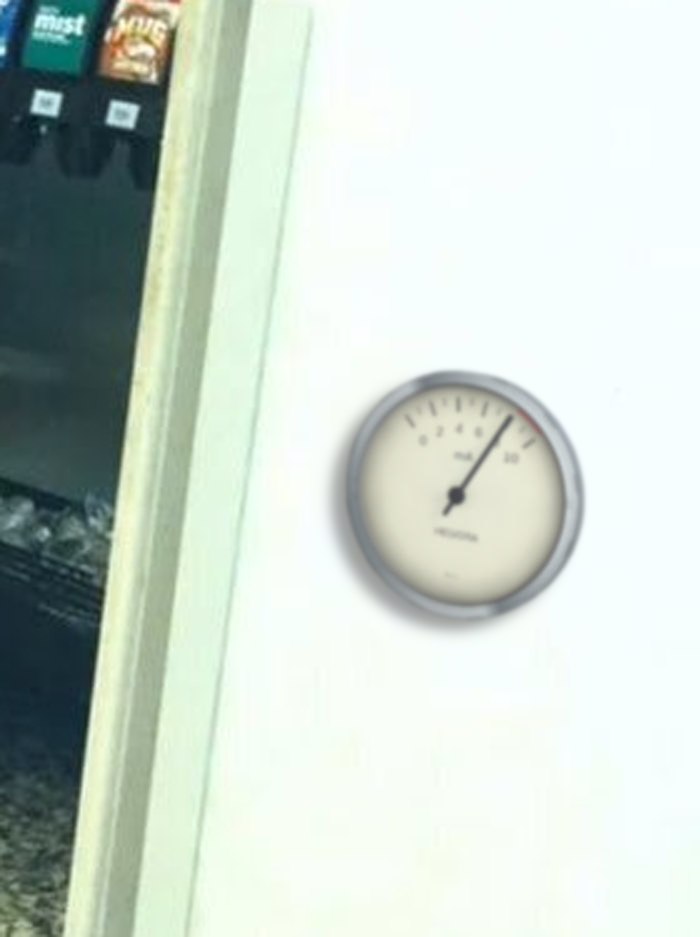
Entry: 8,mA
